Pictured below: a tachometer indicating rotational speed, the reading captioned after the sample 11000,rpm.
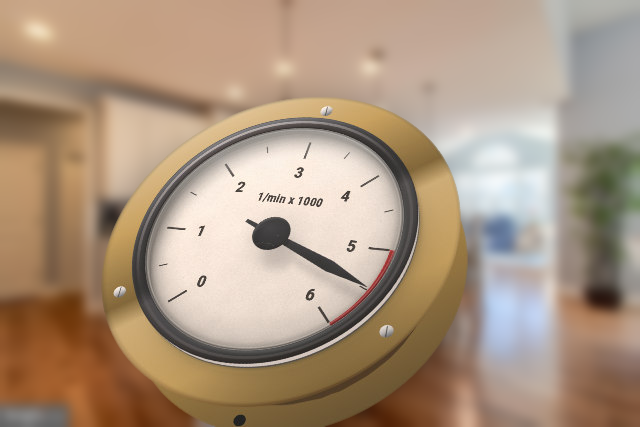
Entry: 5500,rpm
